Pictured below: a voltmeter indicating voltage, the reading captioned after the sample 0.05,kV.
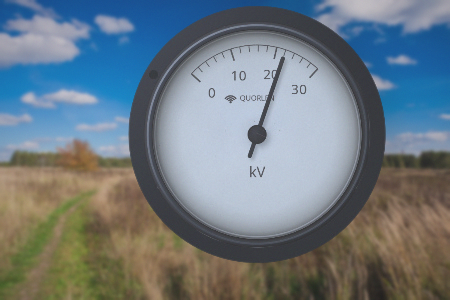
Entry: 22,kV
